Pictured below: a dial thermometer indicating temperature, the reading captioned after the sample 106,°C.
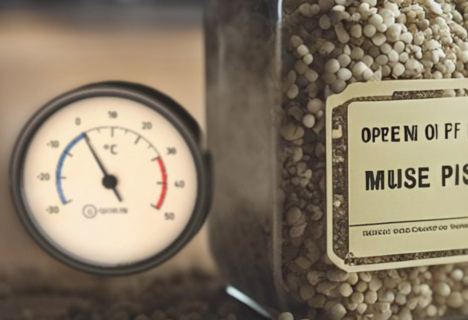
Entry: 0,°C
